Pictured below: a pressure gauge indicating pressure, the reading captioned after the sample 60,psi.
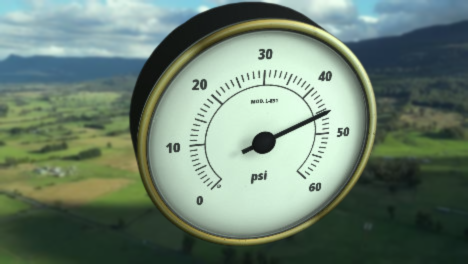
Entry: 45,psi
